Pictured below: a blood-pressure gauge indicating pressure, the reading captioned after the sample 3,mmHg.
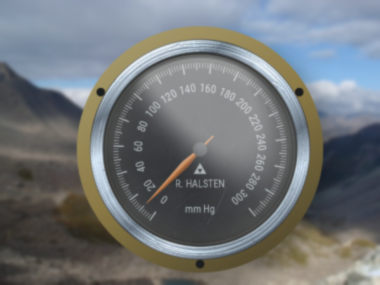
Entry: 10,mmHg
